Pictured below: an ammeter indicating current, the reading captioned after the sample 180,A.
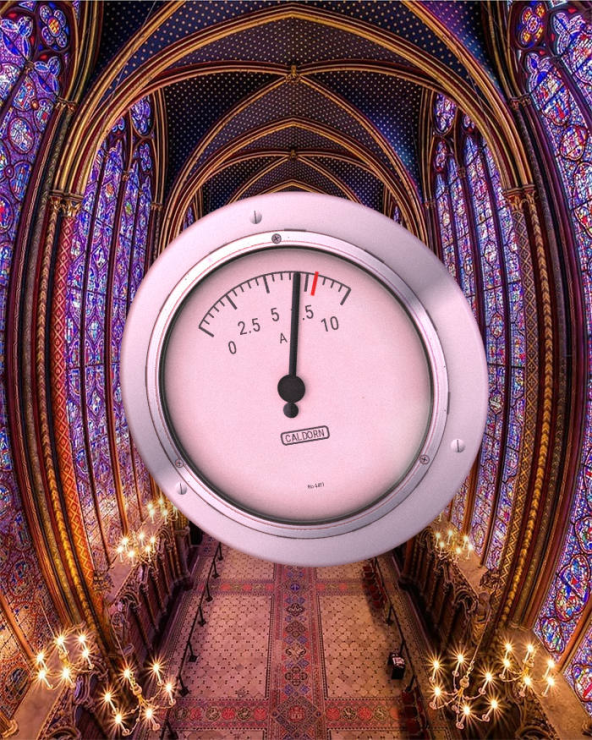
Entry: 7,A
